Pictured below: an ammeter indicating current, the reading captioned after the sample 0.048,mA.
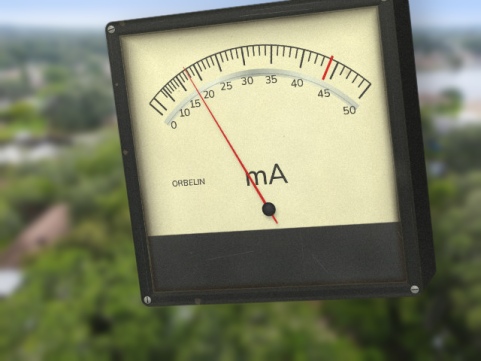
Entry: 18,mA
